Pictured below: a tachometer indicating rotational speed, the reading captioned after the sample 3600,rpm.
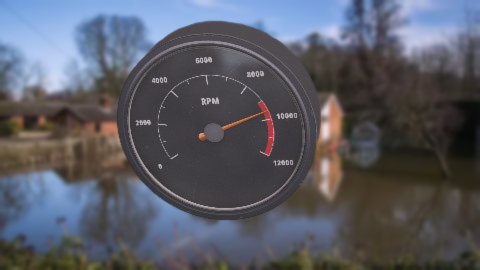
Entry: 9500,rpm
